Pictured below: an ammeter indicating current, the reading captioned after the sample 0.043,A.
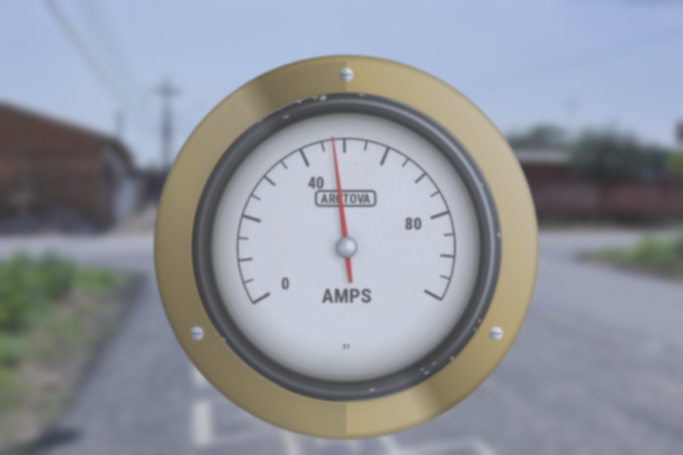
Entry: 47.5,A
